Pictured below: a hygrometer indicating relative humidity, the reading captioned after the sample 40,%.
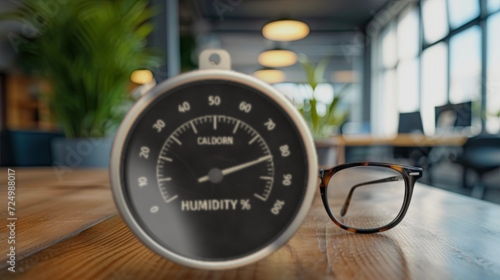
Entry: 80,%
